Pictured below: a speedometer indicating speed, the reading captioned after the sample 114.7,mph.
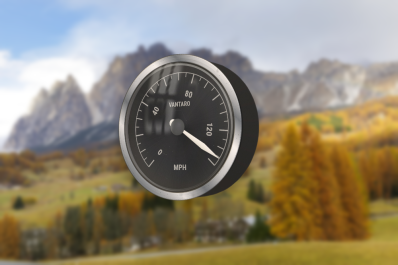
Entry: 135,mph
